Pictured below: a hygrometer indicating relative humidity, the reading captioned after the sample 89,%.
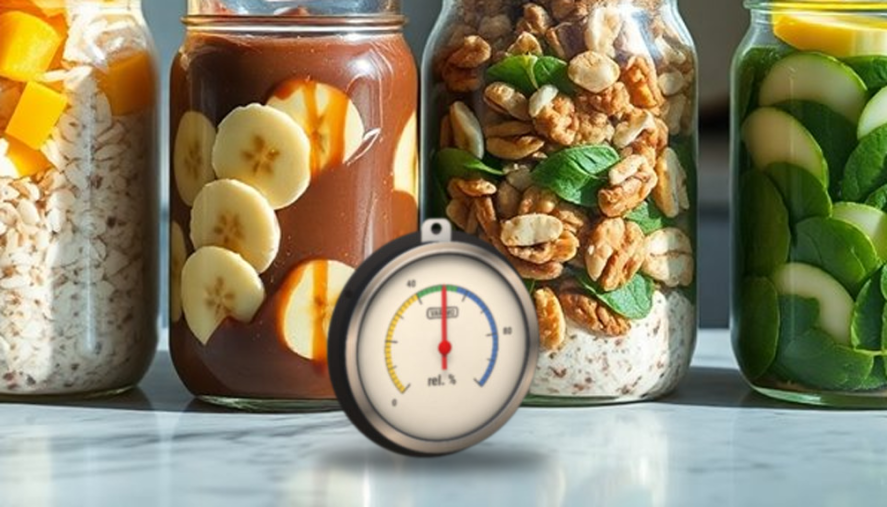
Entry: 50,%
